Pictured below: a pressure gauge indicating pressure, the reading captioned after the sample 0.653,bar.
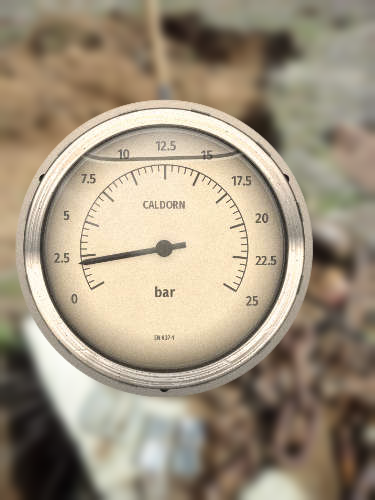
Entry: 2,bar
